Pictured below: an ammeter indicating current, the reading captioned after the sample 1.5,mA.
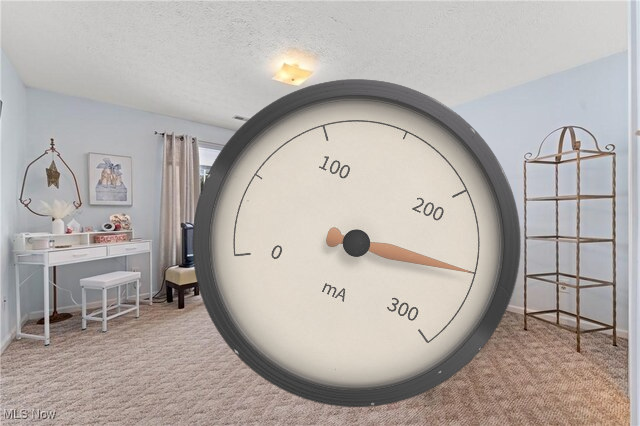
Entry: 250,mA
